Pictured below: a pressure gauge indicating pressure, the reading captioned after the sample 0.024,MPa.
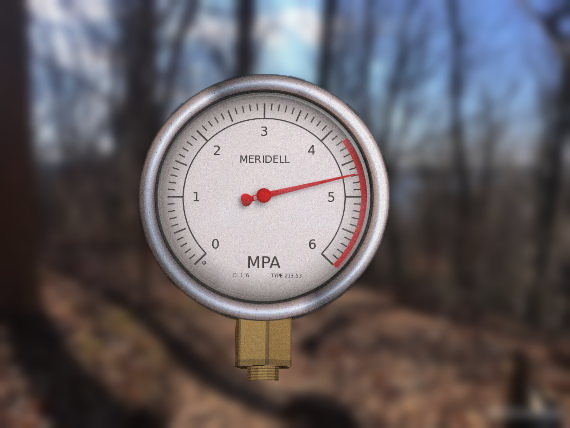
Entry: 4.7,MPa
